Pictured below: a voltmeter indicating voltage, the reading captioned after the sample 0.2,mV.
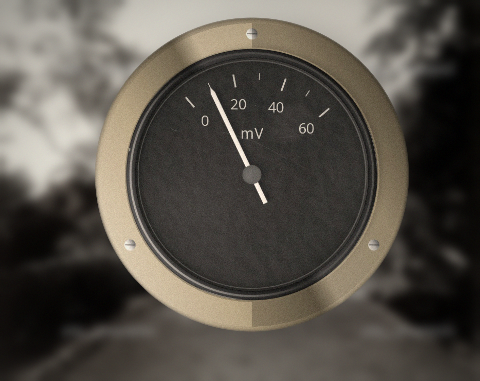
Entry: 10,mV
